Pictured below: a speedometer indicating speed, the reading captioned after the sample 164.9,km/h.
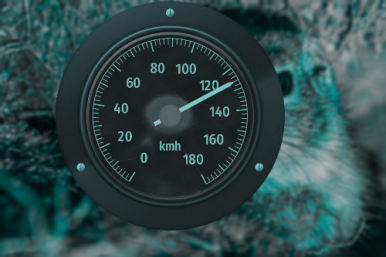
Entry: 126,km/h
